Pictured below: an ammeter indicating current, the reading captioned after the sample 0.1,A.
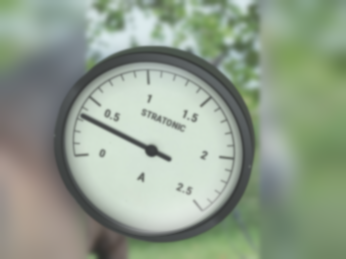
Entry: 0.35,A
